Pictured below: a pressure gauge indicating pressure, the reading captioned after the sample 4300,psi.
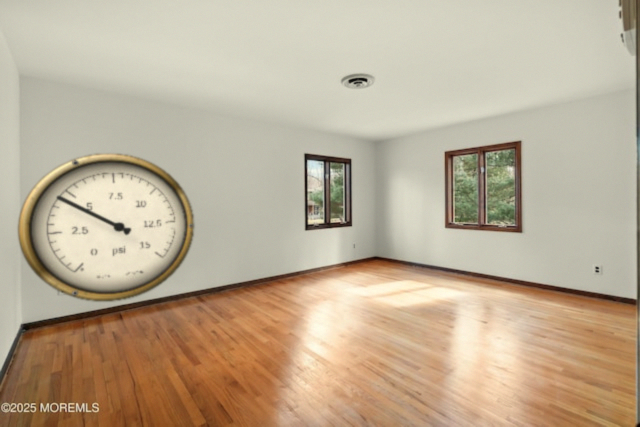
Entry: 4.5,psi
